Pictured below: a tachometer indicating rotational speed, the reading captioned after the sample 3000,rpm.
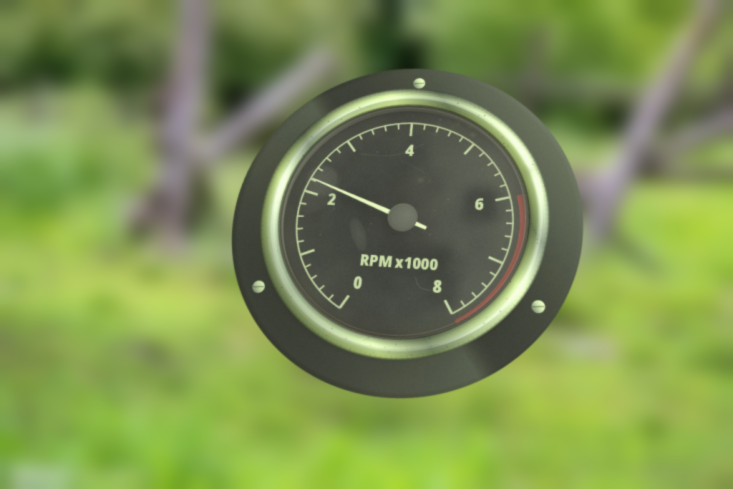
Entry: 2200,rpm
